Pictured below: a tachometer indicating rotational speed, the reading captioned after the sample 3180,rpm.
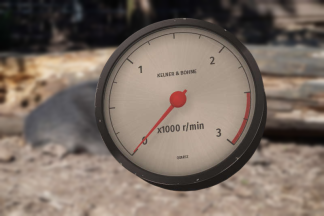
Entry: 0,rpm
